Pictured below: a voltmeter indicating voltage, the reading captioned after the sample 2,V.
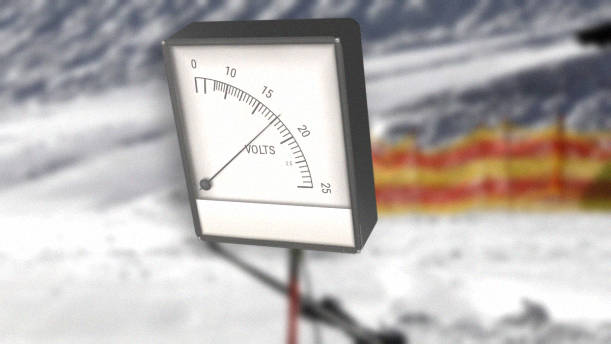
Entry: 17.5,V
